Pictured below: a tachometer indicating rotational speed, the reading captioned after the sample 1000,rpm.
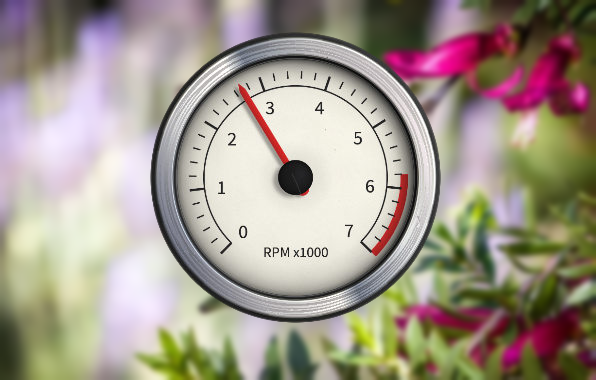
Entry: 2700,rpm
